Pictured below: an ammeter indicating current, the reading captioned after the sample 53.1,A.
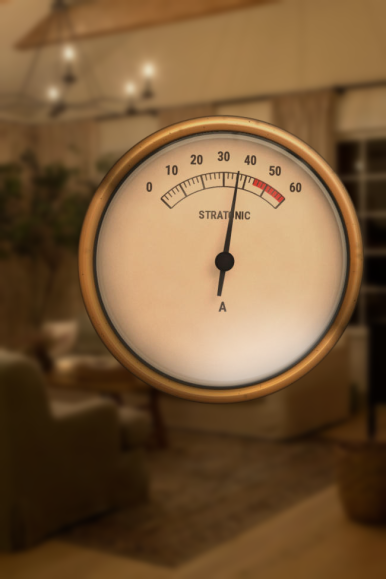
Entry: 36,A
